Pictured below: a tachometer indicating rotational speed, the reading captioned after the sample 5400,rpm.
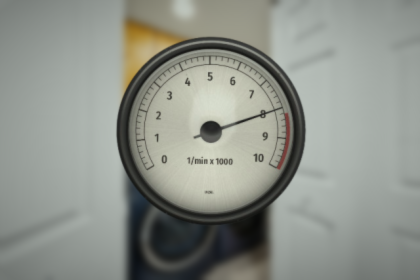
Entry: 8000,rpm
